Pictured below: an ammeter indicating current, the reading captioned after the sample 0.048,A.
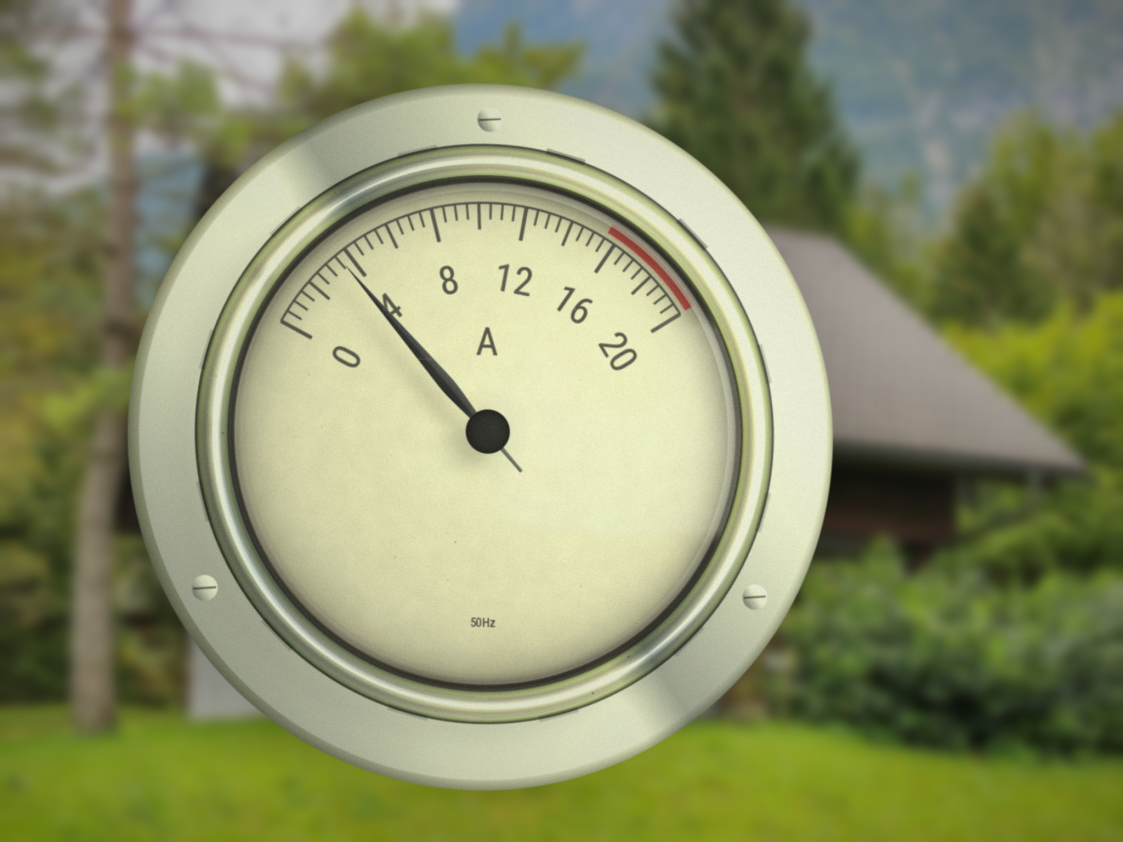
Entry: 3.5,A
